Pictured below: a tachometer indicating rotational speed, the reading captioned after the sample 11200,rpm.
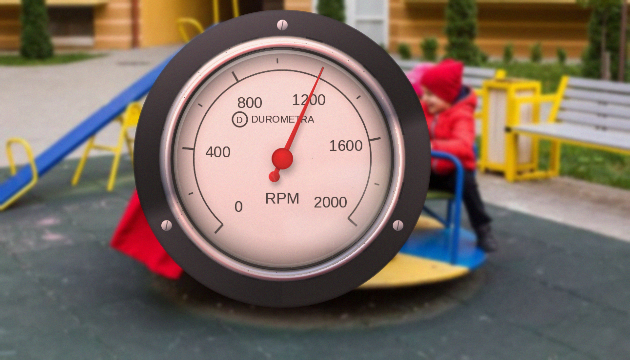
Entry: 1200,rpm
